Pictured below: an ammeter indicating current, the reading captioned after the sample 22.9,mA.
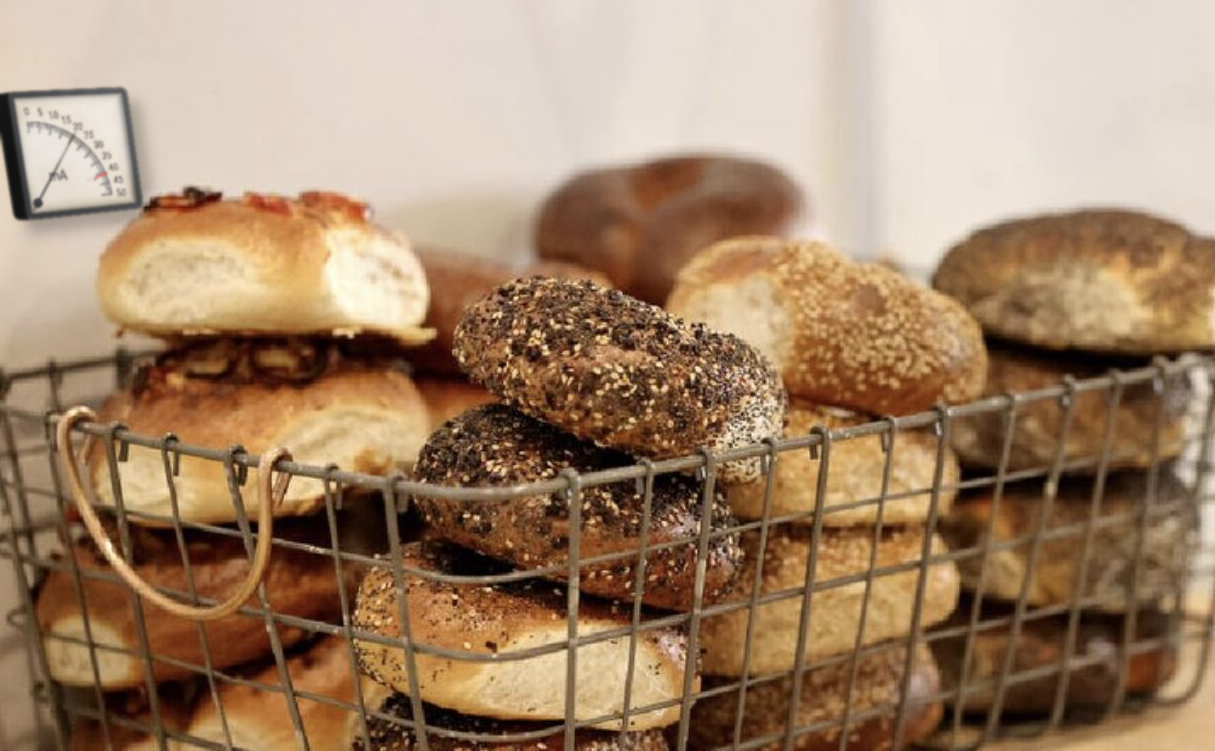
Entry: 20,mA
